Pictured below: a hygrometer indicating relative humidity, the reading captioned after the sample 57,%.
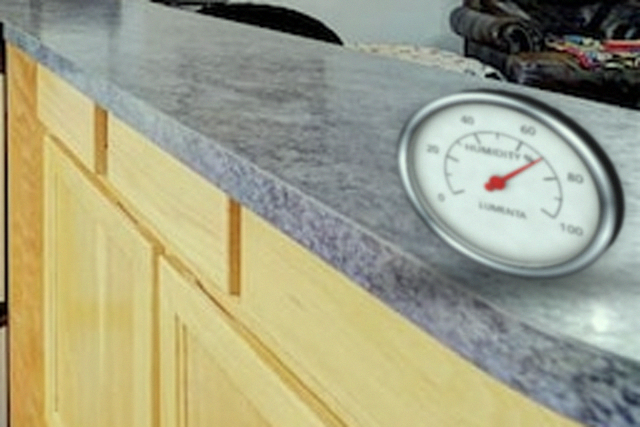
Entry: 70,%
